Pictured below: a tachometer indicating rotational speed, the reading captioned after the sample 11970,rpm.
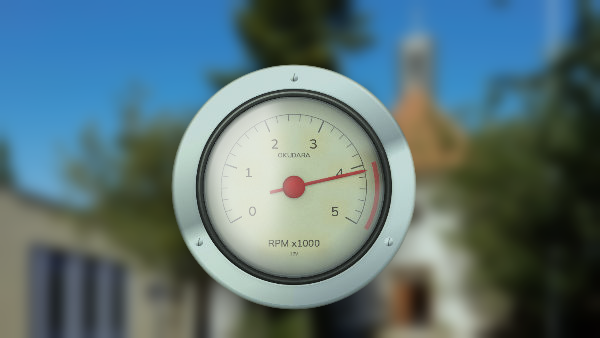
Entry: 4100,rpm
